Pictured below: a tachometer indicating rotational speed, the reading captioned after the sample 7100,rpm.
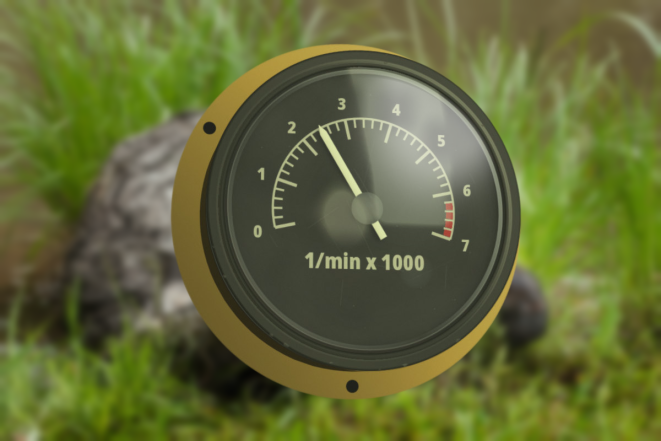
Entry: 2400,rpm
